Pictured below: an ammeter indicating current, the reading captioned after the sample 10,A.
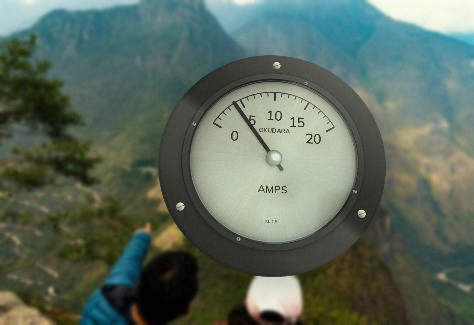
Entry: 4,A
